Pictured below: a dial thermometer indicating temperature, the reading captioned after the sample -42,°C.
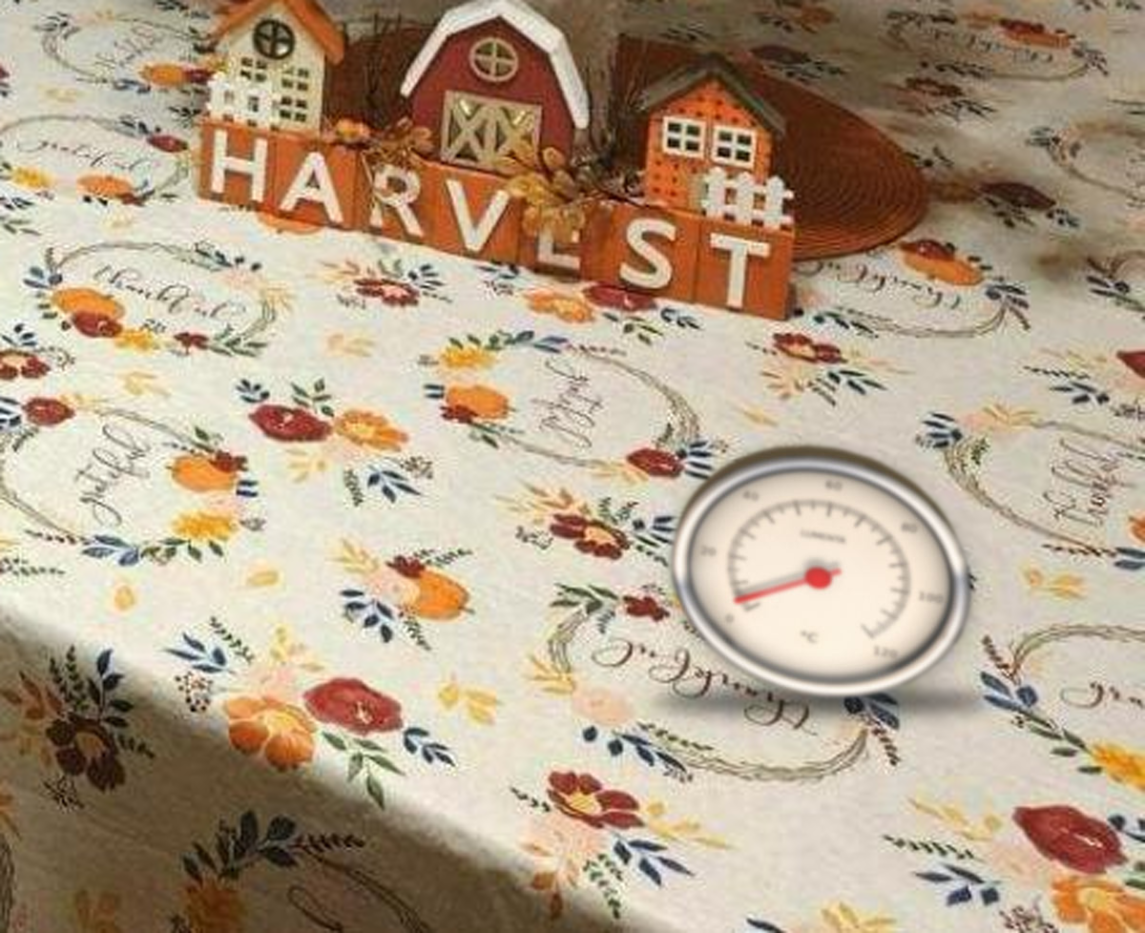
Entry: 5,°C
